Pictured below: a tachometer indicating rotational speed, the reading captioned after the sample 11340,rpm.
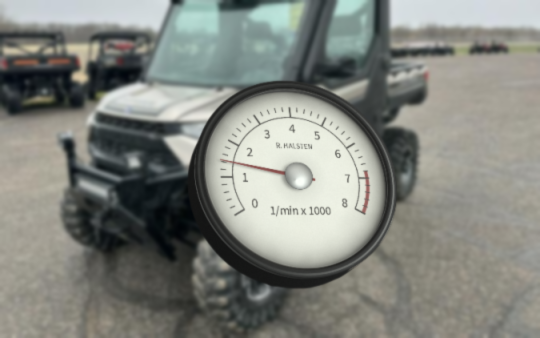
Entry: 1400,rpm
